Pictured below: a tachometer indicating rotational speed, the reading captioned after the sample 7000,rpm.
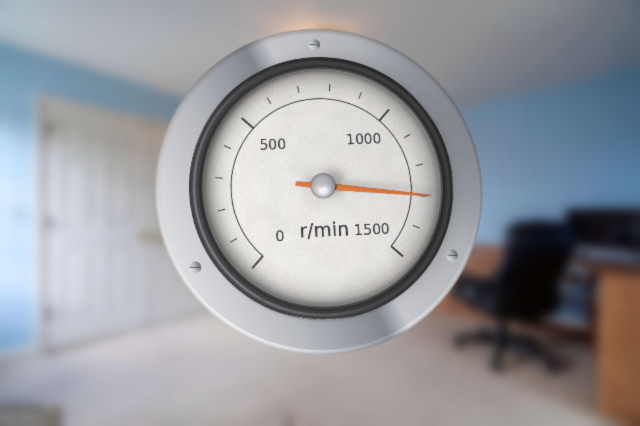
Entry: 1300,rpm
